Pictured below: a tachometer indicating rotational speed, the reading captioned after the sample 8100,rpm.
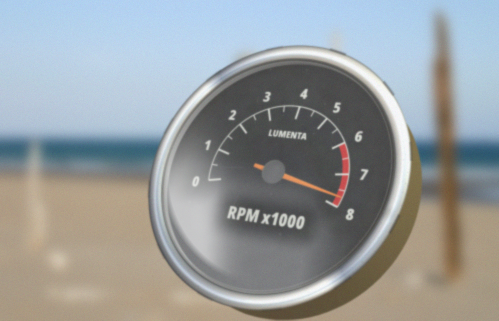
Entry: 7750,rpm
